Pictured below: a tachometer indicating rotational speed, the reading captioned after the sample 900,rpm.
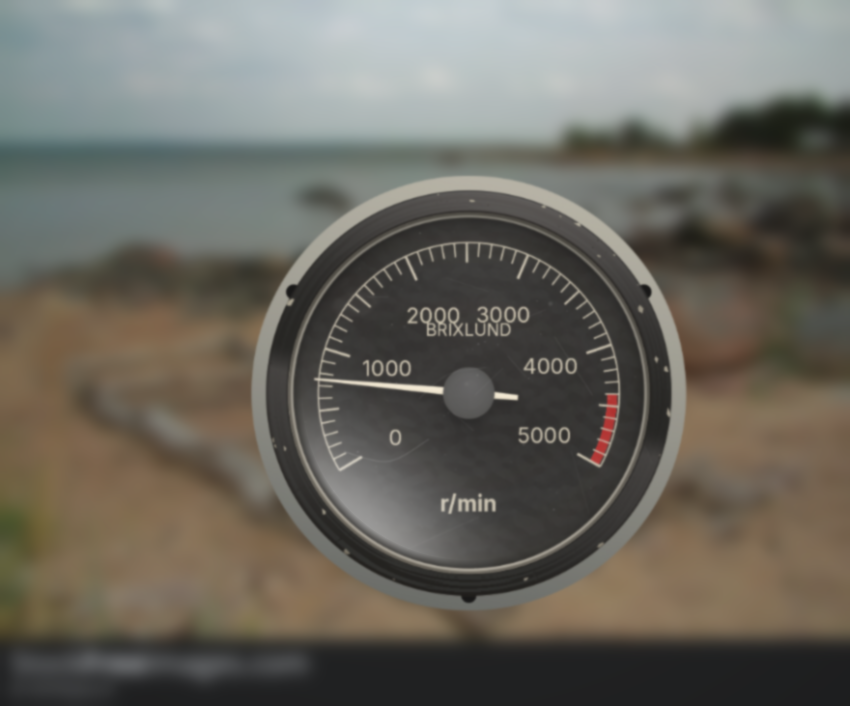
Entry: 750,rpm
